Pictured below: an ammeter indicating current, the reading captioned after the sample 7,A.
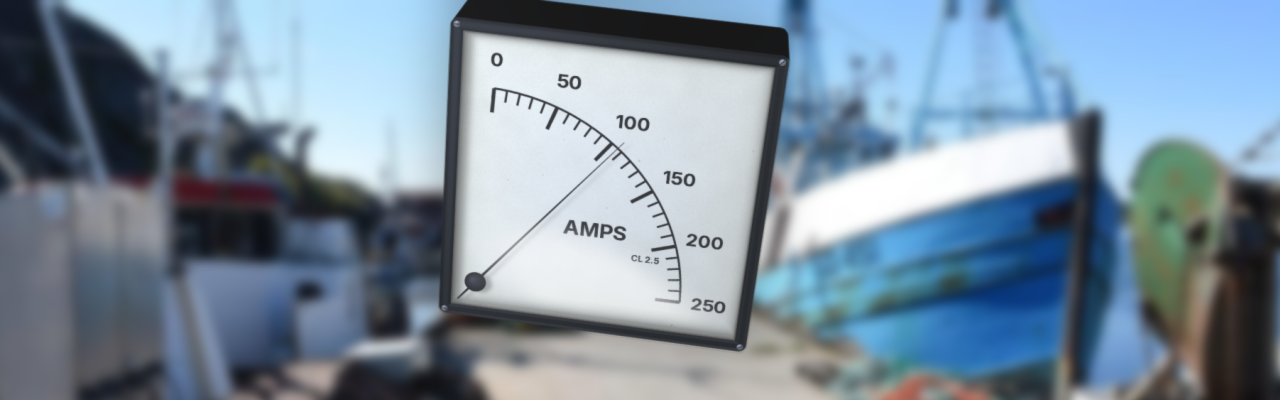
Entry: 105,A
